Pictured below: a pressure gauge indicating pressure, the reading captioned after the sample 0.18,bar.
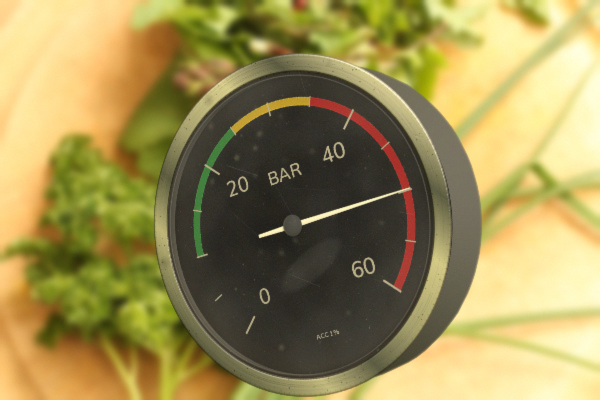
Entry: 50,bar
